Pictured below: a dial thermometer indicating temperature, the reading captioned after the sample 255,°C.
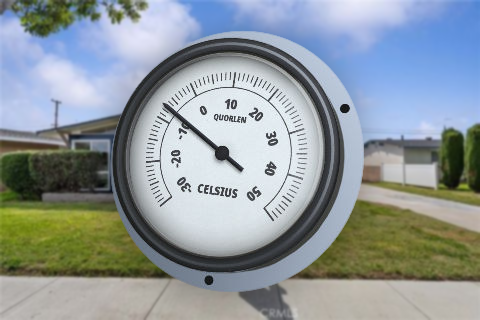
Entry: -7,°C
